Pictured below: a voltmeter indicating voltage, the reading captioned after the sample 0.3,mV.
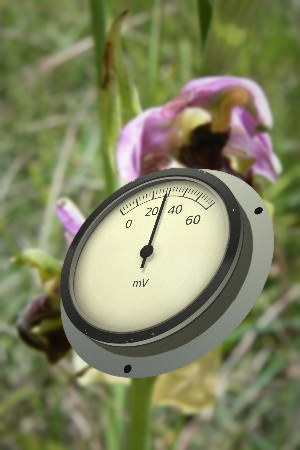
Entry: 30,mV
